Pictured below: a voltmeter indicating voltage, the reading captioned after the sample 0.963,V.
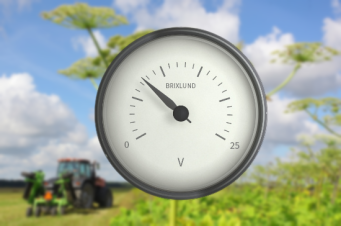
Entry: 7.5,V
